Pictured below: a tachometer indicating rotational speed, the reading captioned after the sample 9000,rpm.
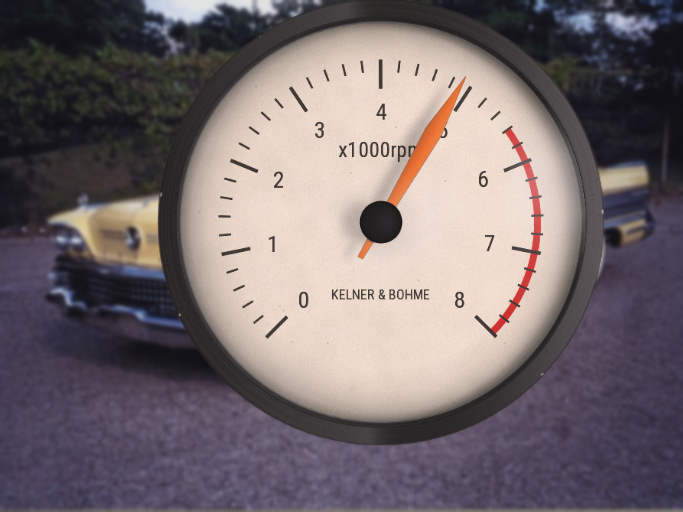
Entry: 4900,rpm
